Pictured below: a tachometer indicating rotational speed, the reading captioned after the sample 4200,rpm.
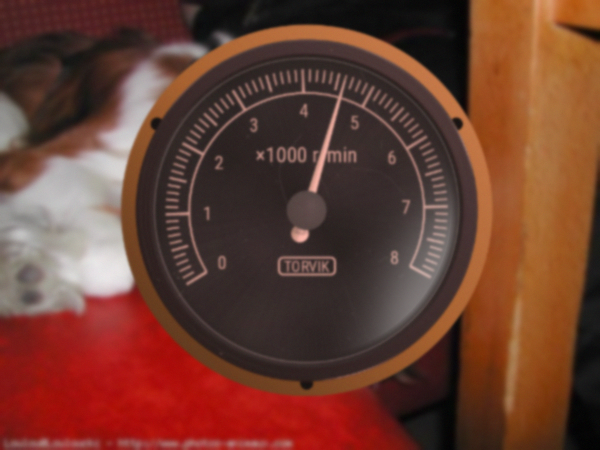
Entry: 4600,rpm
